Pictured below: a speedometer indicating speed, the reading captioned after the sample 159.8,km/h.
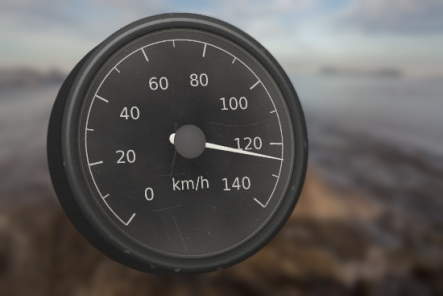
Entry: 125,km/h
